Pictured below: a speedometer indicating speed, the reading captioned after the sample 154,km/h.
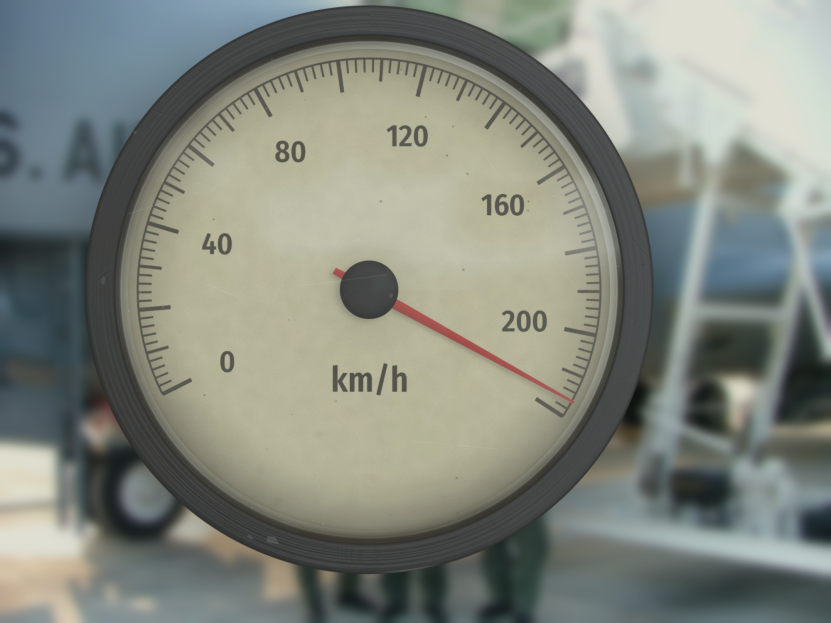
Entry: 216,km/h
